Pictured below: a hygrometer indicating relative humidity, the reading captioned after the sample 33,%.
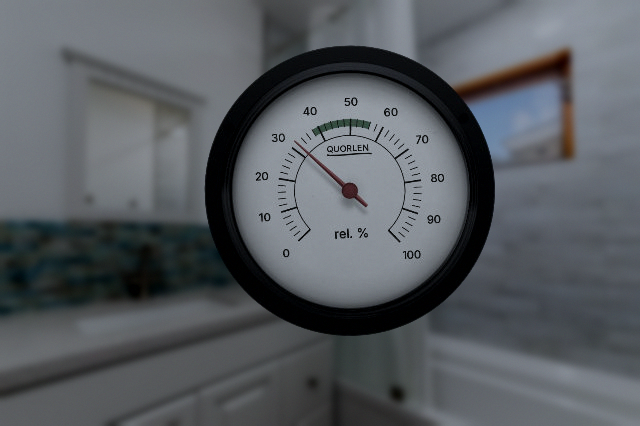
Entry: 32,%
